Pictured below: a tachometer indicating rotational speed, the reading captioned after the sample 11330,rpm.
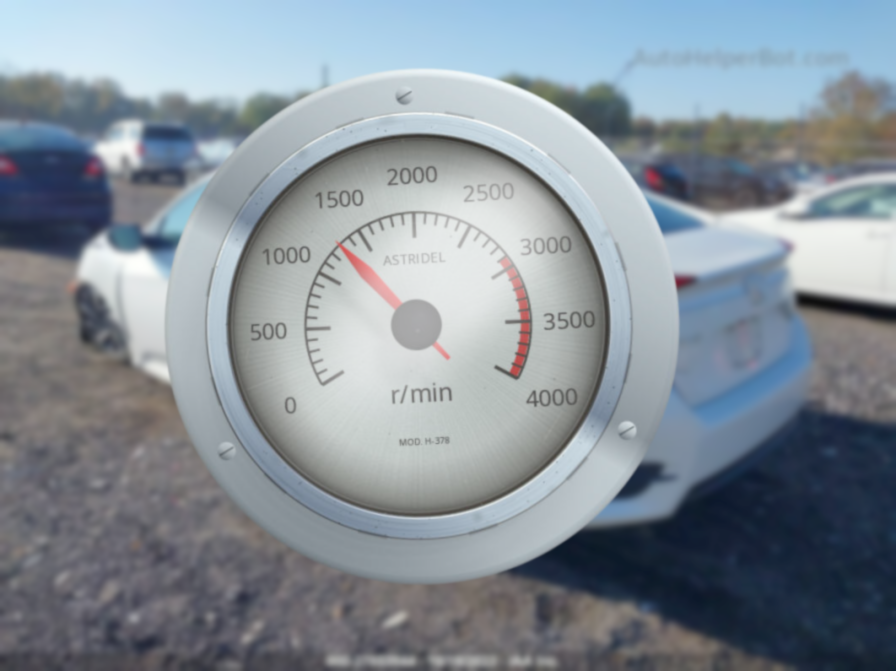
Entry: 1300,rpm
